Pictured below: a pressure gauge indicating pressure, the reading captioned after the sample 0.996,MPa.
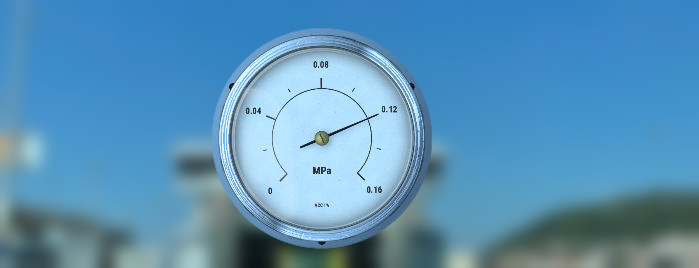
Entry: 0.12,MPa
